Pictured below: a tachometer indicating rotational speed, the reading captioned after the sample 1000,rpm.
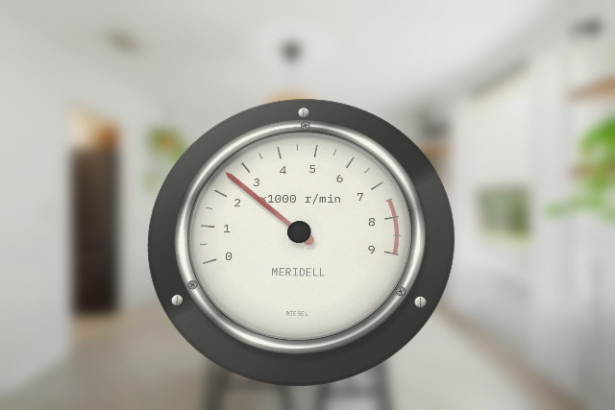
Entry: 2500,rpm
